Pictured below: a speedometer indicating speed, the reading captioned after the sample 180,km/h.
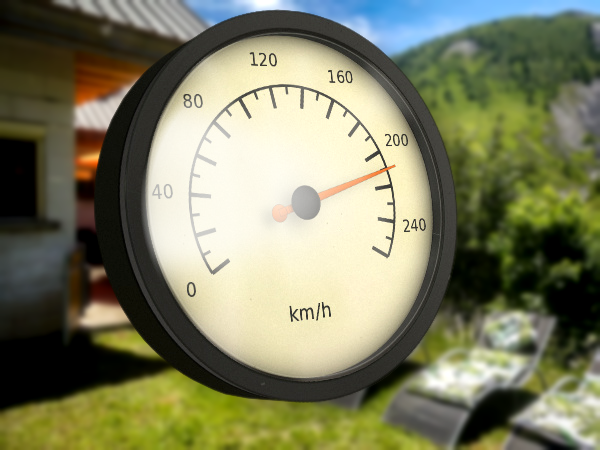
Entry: 210,km/h
